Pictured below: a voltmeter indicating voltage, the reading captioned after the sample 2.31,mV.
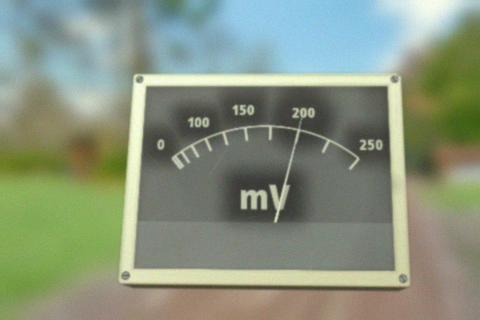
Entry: 200,mV
